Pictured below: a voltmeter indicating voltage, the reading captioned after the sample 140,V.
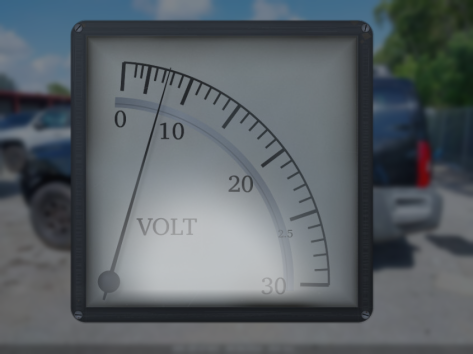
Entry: 7.5,V
